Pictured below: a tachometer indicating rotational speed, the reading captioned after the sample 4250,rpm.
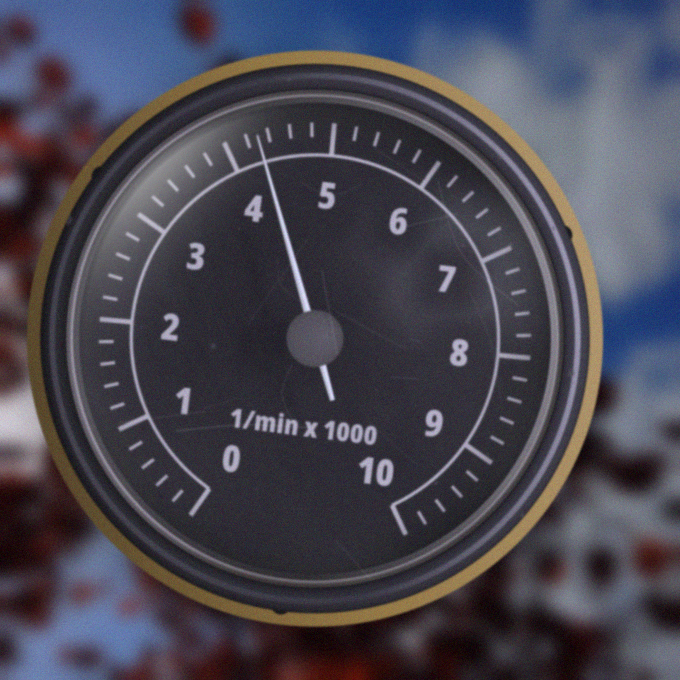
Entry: 4300,rpm
